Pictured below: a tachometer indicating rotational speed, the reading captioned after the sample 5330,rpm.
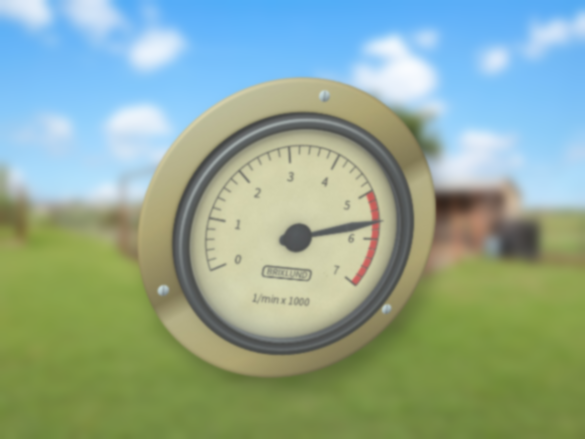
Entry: 5600,rpm
